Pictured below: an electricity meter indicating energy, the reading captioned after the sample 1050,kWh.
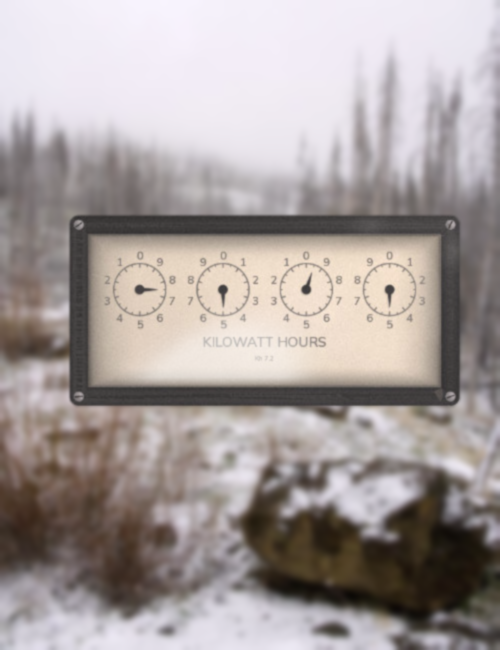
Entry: 7495,kWh
